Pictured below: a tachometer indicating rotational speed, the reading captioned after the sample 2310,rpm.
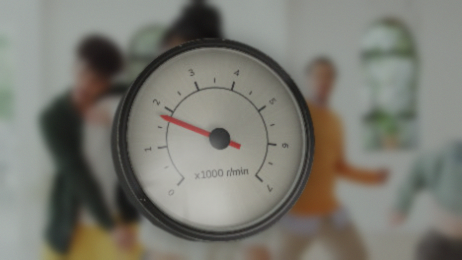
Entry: 1750,rpm
